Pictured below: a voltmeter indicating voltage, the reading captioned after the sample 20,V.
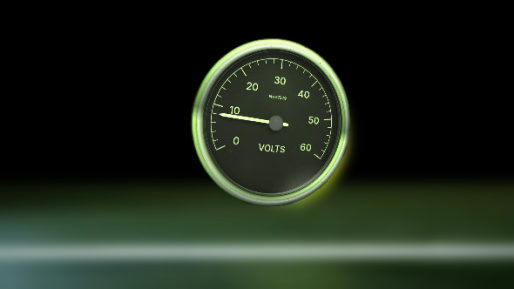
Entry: 8,V
